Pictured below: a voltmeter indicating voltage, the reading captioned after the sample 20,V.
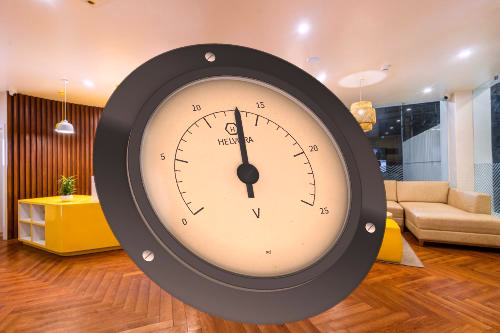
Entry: 13,V
